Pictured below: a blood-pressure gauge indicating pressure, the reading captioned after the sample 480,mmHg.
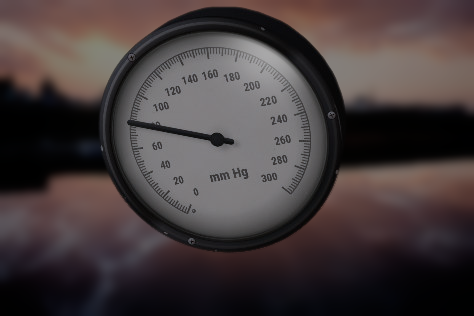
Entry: 80,mmHg
